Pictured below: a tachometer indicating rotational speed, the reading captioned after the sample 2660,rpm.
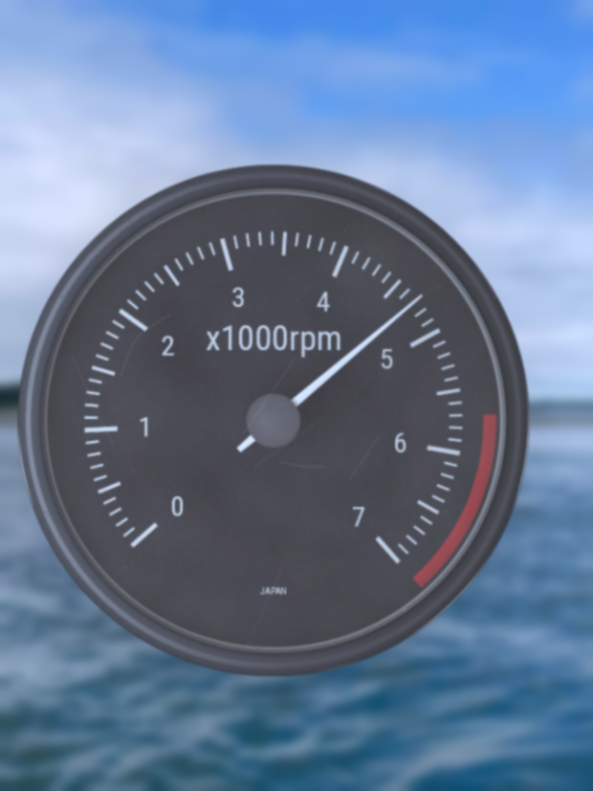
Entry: 4700,rpm
